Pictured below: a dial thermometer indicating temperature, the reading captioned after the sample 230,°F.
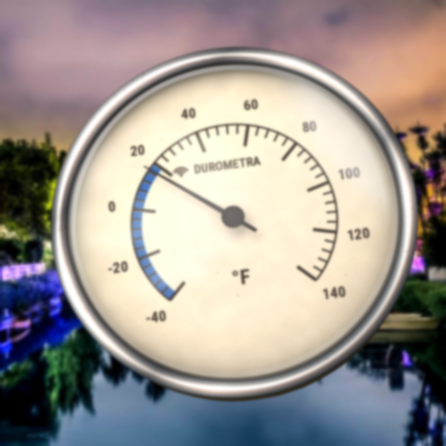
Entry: 16,°F
